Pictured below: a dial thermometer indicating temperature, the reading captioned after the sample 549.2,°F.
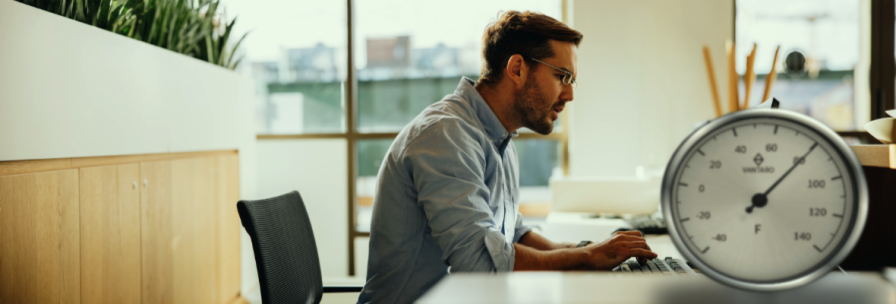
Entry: 80,°F
